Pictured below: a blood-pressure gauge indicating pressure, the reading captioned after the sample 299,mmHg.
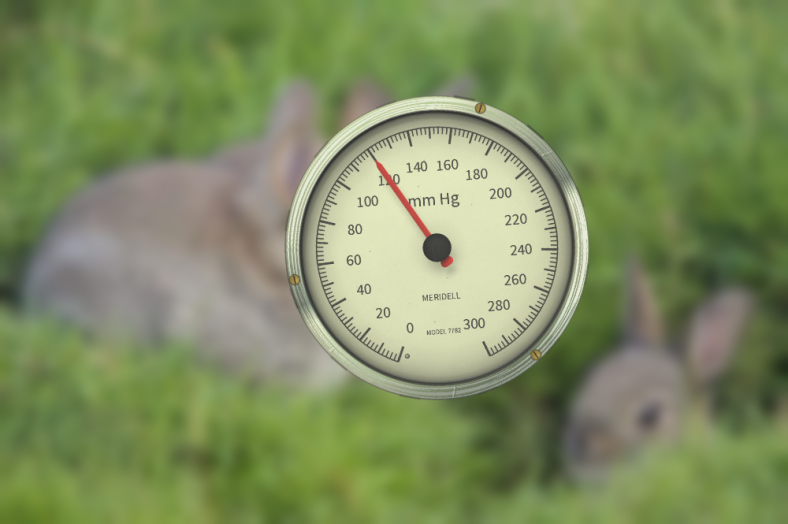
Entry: 120,mmHg
